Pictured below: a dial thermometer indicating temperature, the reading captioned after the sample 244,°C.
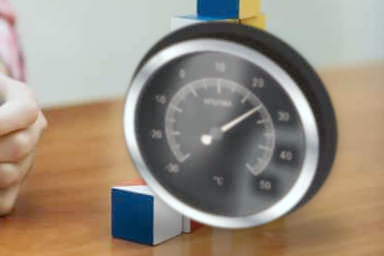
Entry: 25,°C
